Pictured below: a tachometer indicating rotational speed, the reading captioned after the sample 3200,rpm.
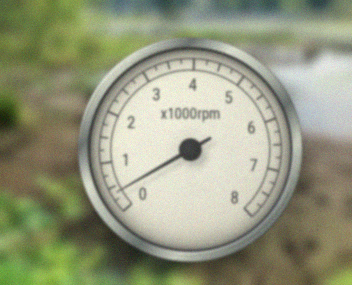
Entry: 375,rpm
